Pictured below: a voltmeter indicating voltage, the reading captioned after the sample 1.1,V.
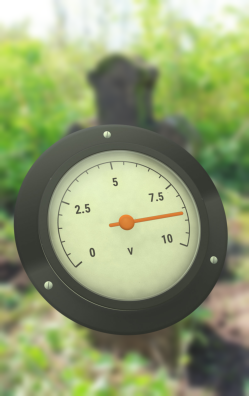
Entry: 8.75,V
